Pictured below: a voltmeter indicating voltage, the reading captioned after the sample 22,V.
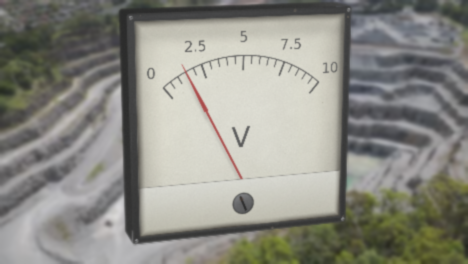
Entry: 1.5,V
